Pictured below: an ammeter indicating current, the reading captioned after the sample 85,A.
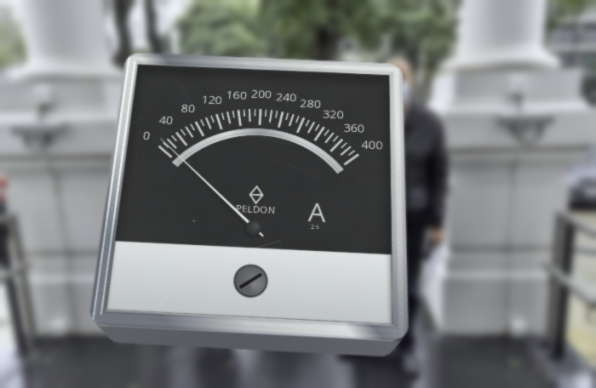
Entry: 10,A
